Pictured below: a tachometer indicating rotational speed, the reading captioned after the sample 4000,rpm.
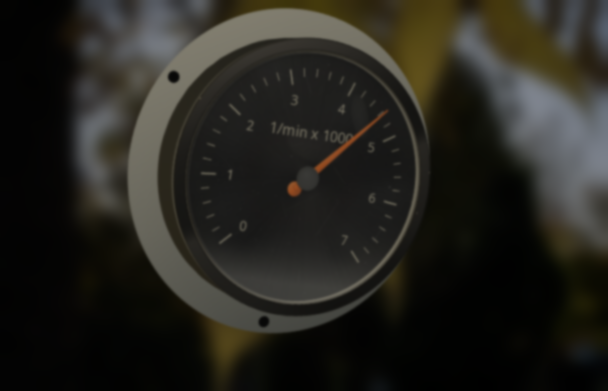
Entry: 4600,rpm
